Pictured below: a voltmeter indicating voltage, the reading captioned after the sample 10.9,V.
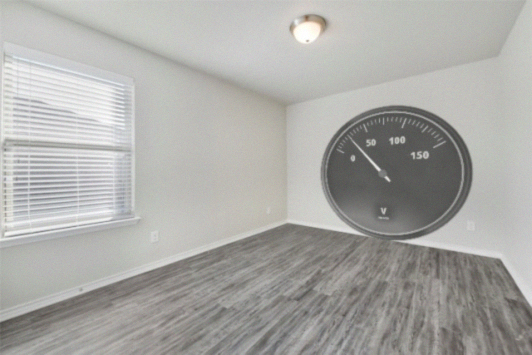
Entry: 25,V
